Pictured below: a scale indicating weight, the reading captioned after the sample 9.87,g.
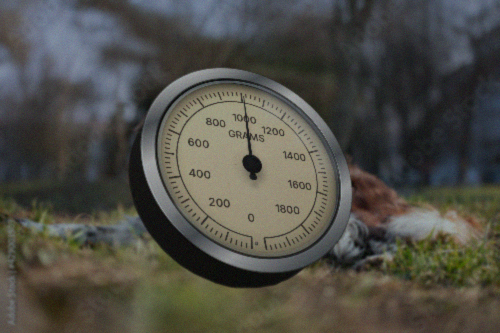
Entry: 1000,g
